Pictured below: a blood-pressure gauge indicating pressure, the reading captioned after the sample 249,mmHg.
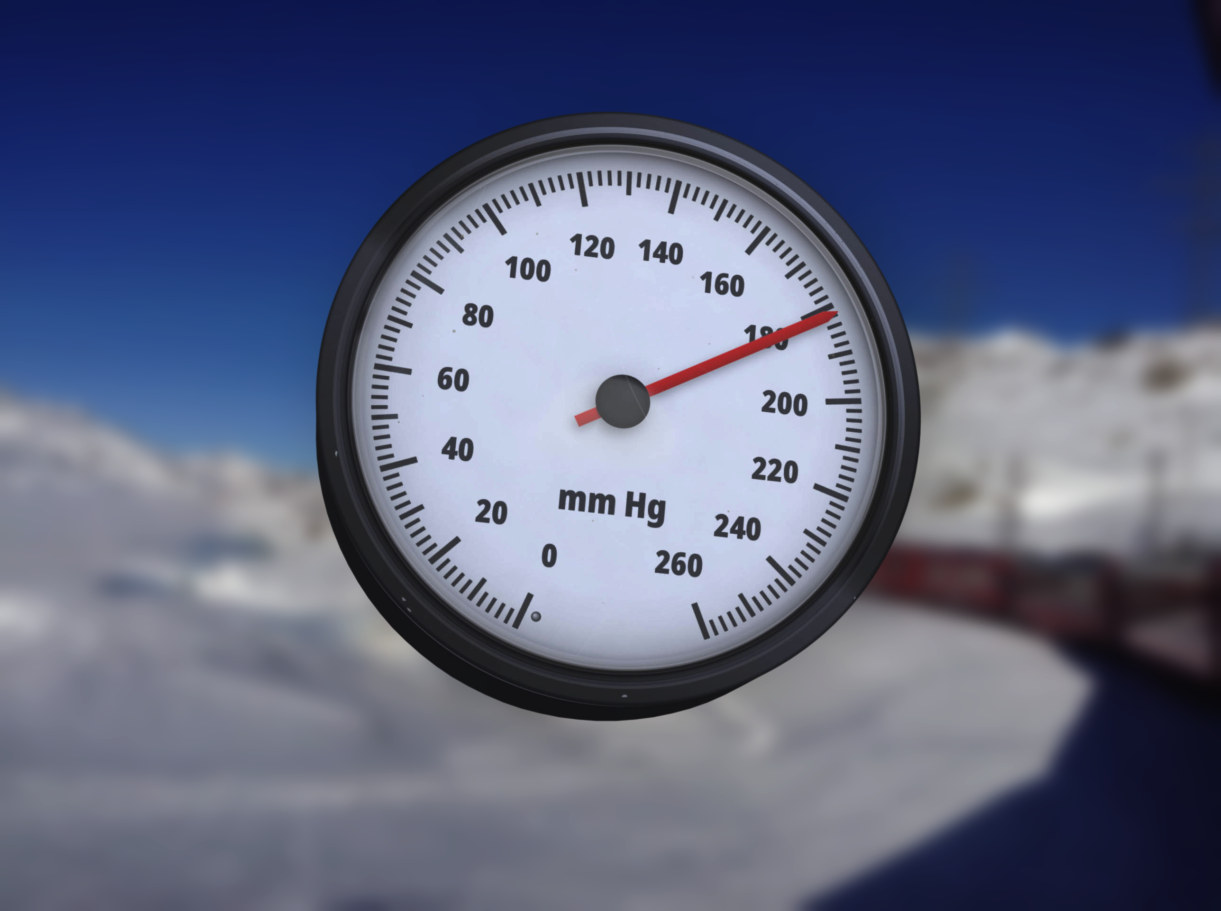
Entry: 182,mmHg
